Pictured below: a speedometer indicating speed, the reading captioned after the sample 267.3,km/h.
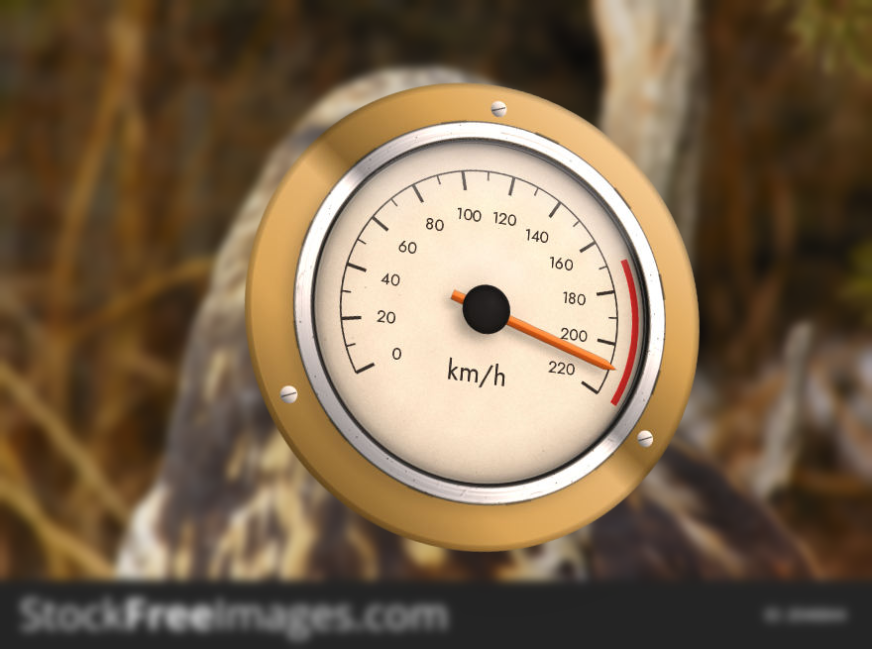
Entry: 210,km/h
